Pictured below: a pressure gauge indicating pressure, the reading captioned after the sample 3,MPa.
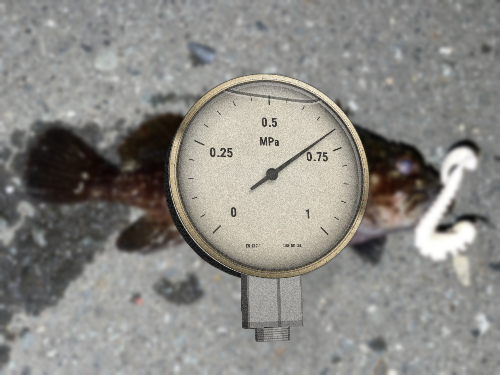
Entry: 0.7,MPa
